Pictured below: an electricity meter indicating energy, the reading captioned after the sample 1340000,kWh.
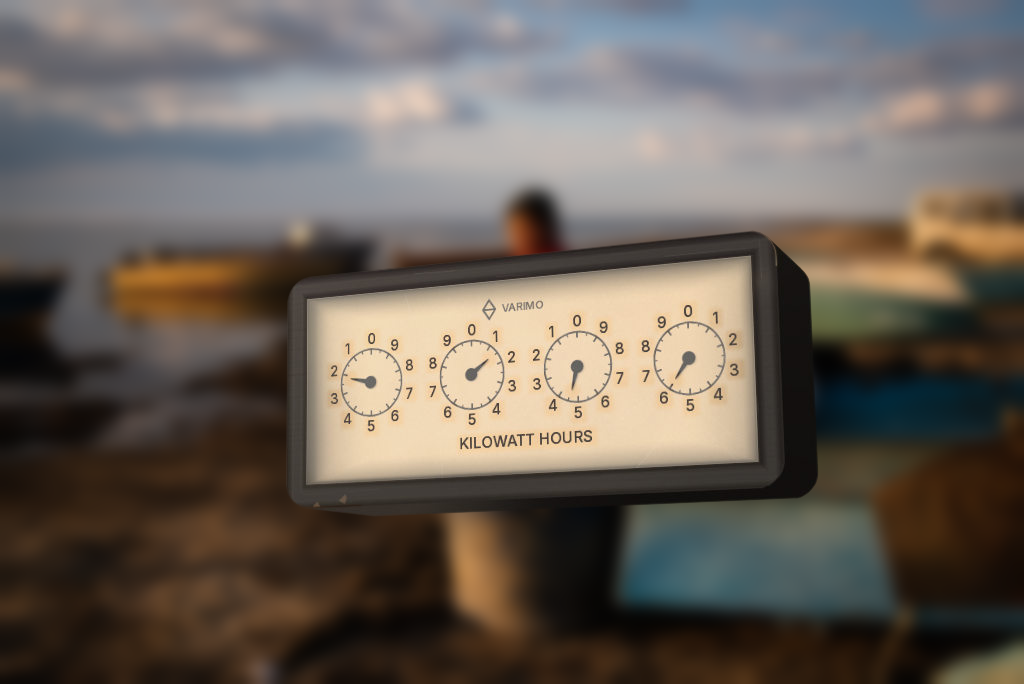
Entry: 2146,kWh
